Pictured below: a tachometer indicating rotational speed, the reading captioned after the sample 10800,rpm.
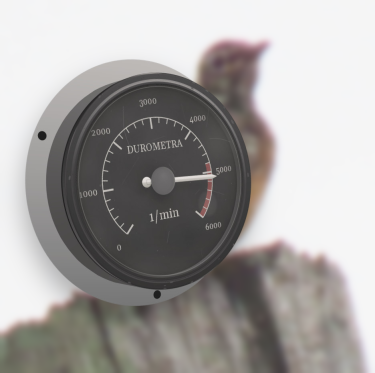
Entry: 5100,rpm
